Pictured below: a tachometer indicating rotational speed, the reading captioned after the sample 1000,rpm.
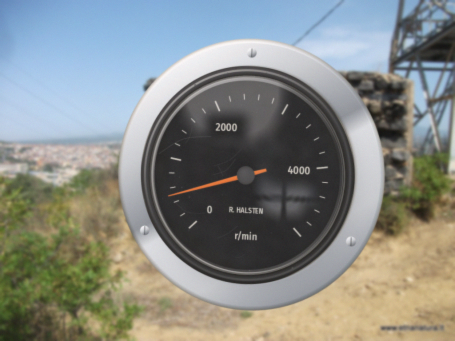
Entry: 500,rpm
